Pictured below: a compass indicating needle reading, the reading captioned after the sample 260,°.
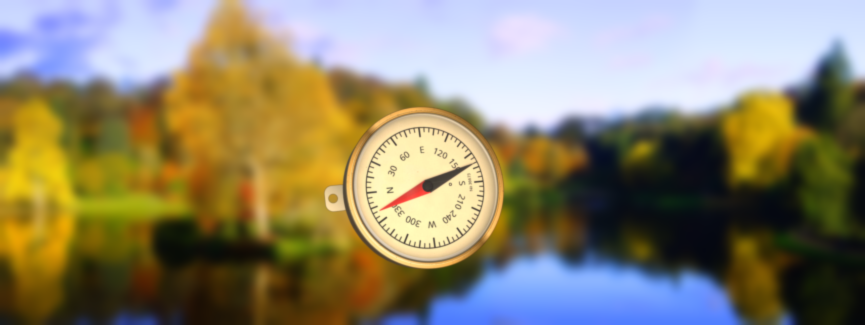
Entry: 340,°
